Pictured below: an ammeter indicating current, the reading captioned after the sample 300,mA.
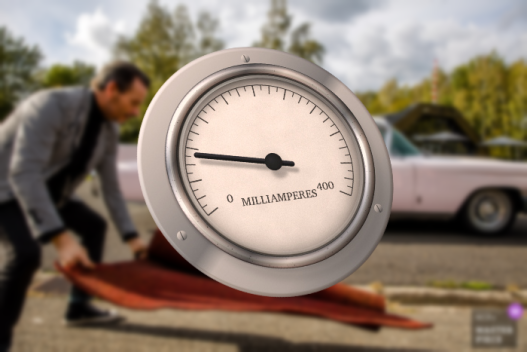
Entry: 70,mA
